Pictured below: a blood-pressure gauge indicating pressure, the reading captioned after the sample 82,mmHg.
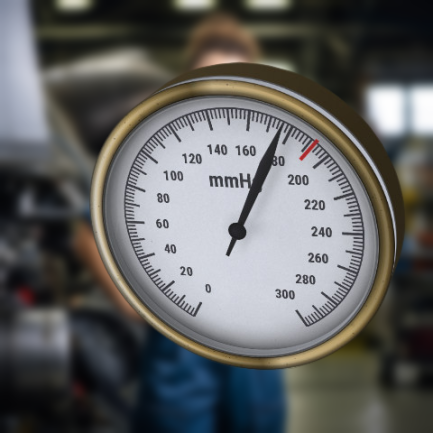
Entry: 176,mmHg
